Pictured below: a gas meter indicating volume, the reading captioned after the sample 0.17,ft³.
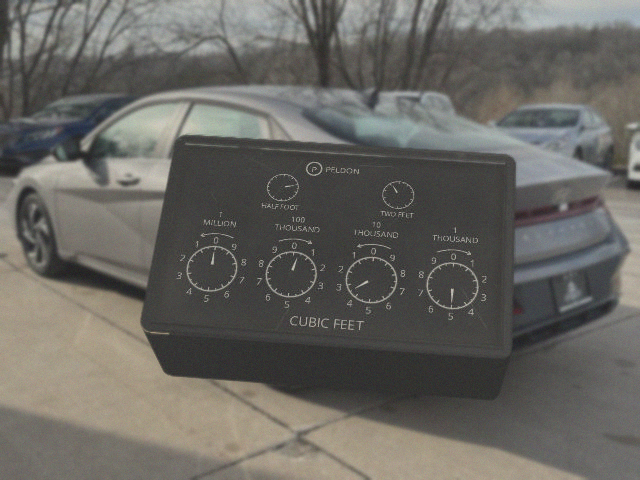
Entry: 3500,ft³
